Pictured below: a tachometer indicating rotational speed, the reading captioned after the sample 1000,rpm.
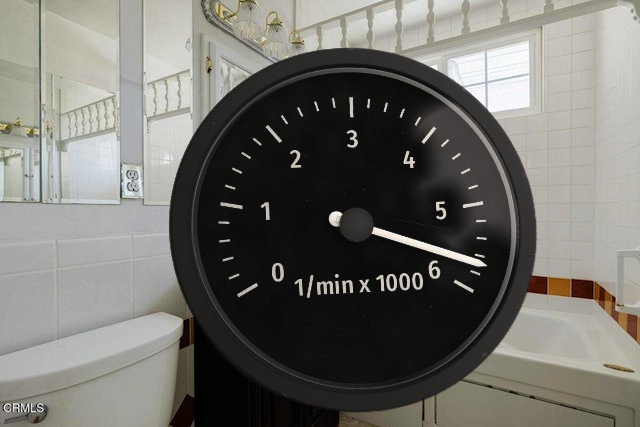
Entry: 5700,rpm
